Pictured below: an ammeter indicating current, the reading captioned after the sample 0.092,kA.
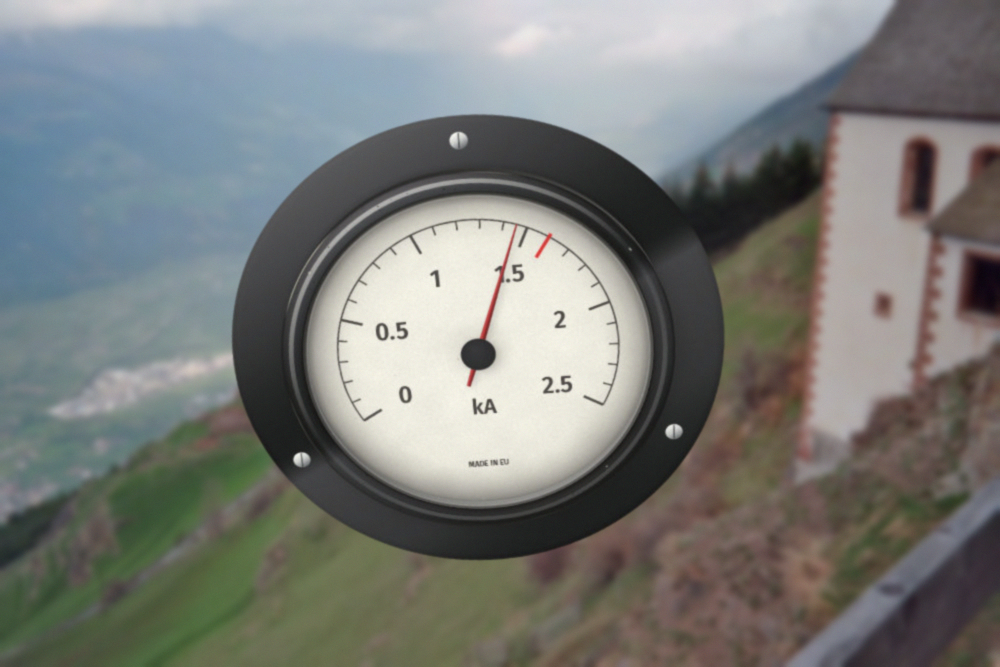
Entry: 1.45,kA
